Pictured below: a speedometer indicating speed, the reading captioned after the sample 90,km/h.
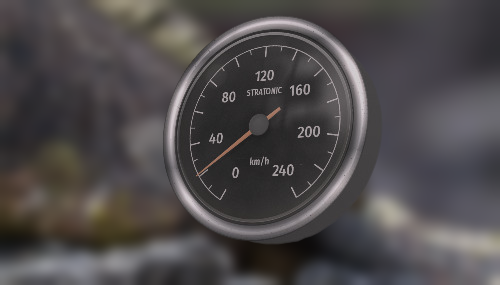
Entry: 20,km/h
